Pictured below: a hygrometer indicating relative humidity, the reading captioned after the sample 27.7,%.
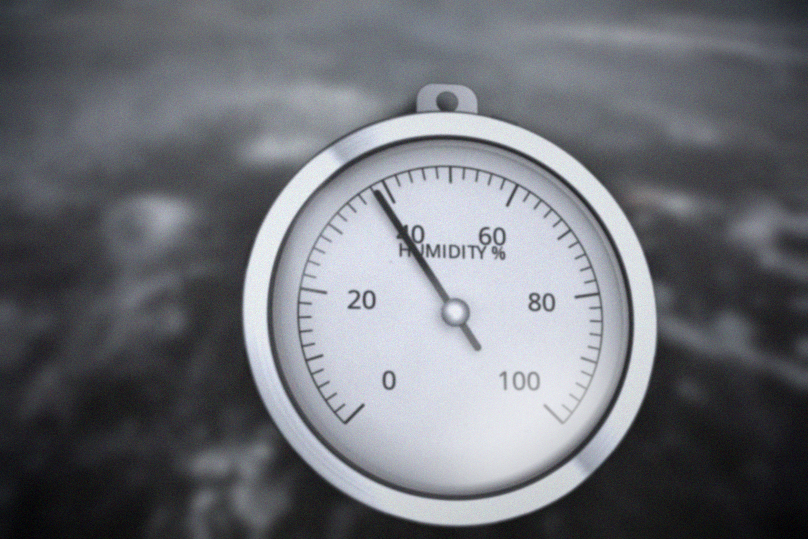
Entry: 38,%
